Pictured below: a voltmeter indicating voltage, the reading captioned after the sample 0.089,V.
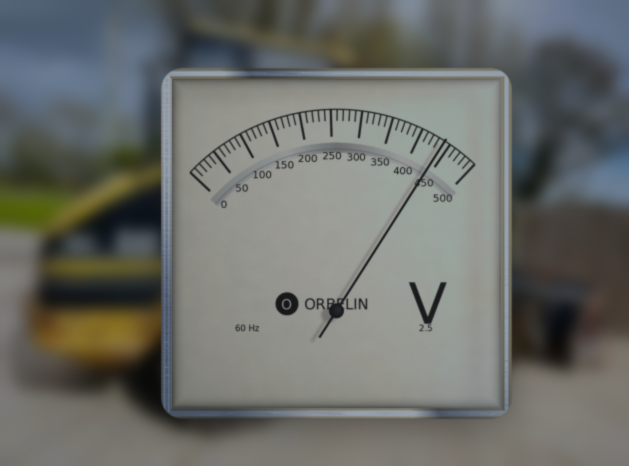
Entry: 440,V
